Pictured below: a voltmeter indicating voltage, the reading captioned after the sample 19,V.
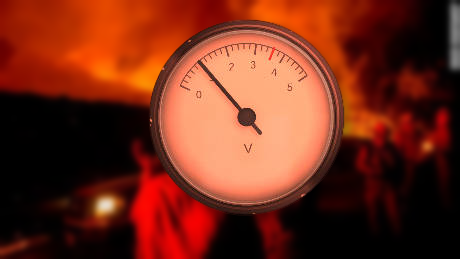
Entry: 1,V
